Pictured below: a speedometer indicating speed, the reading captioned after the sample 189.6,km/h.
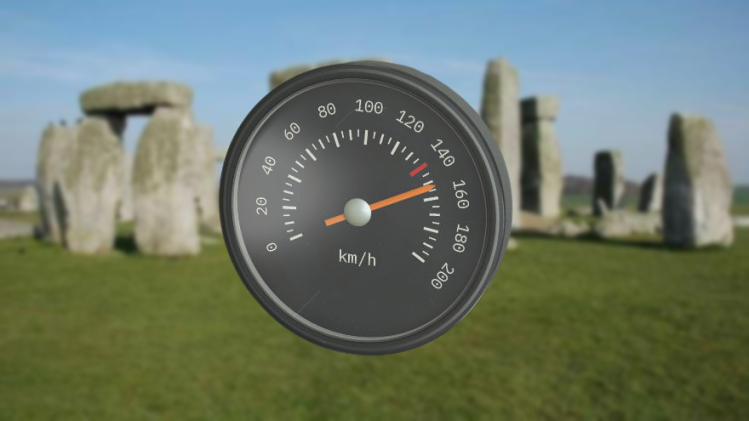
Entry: 152.5,km/h
